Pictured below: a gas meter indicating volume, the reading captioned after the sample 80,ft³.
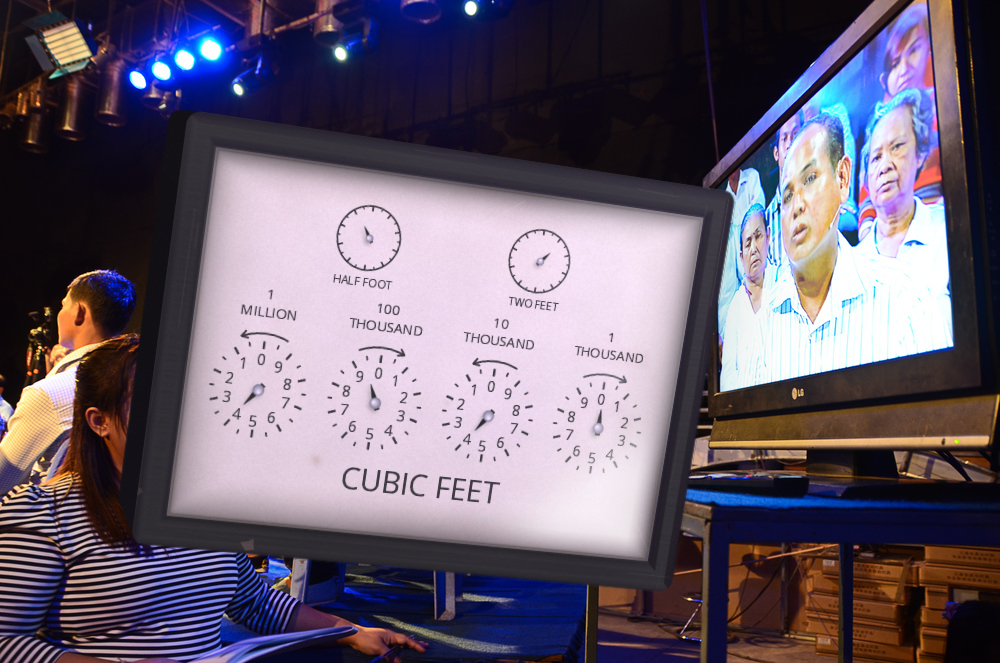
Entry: 394000,ft³
